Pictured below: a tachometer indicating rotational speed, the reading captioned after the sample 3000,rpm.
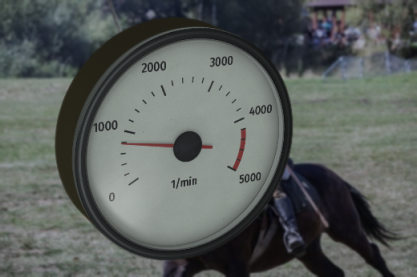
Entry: 800,rpm
